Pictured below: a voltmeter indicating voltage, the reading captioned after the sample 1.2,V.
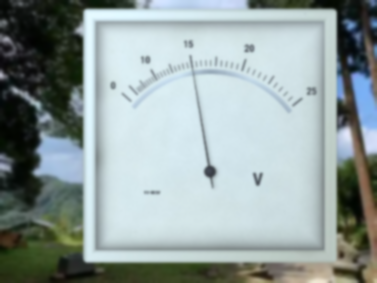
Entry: 15,V
